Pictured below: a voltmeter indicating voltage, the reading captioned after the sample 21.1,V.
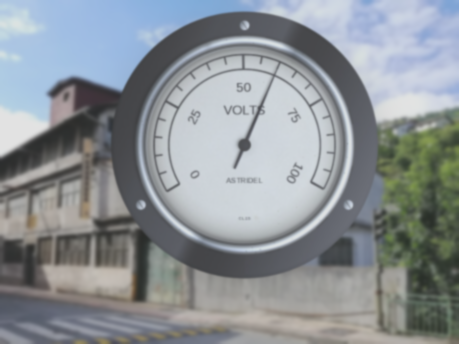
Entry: 60,V
